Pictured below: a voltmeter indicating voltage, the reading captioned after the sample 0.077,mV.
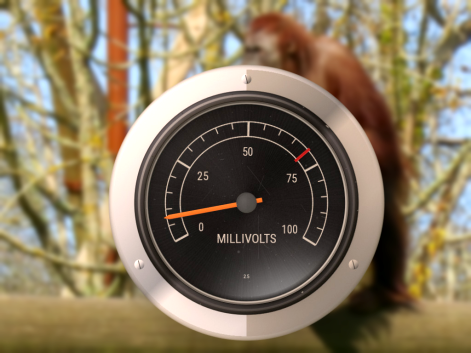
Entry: 7.5,mV
